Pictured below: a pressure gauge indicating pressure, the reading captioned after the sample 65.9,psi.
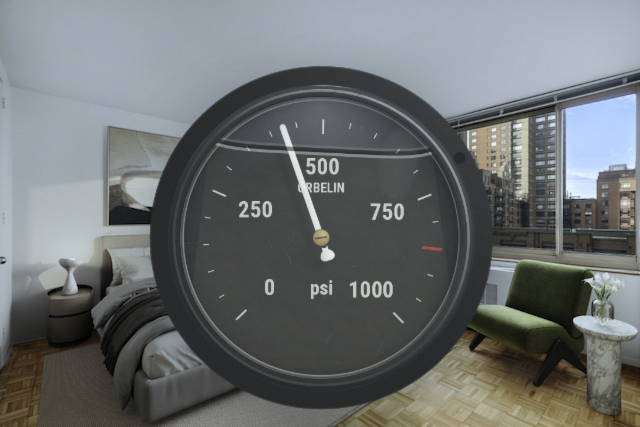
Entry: 425,psi
